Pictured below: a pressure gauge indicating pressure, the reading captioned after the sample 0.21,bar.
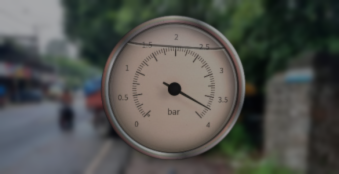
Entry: 3.75,bar
